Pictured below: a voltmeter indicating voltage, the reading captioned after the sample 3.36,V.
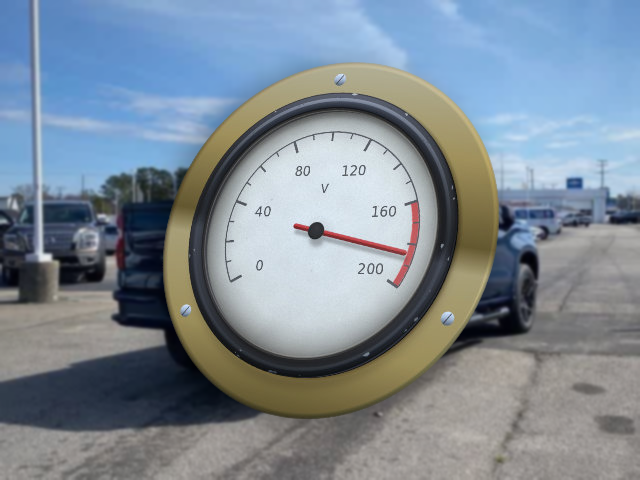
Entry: 185,V
